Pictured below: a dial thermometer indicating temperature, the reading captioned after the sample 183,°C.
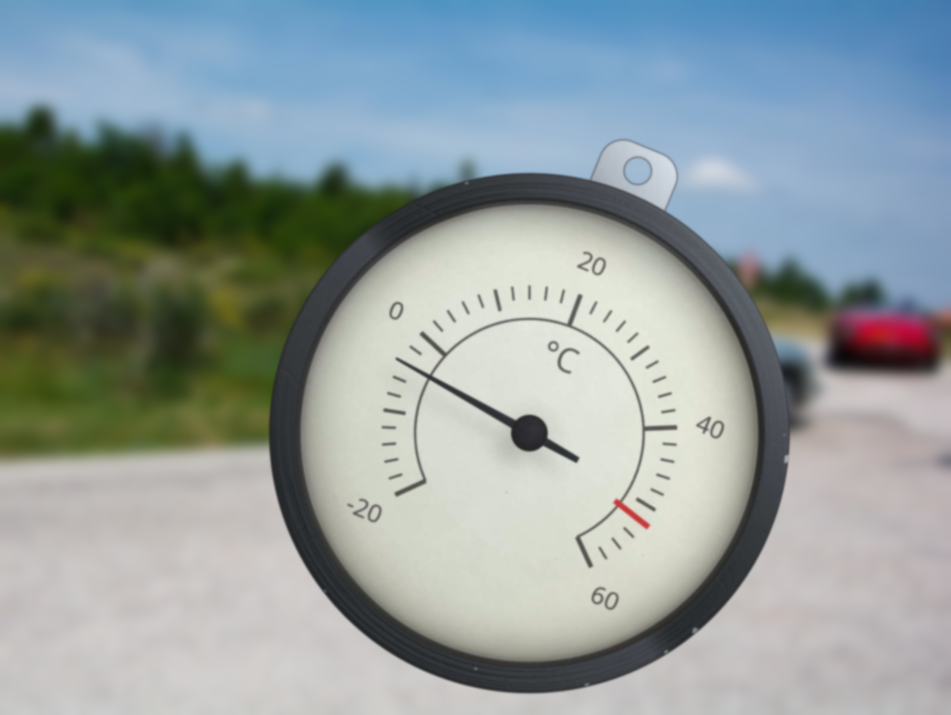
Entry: -4,°C
